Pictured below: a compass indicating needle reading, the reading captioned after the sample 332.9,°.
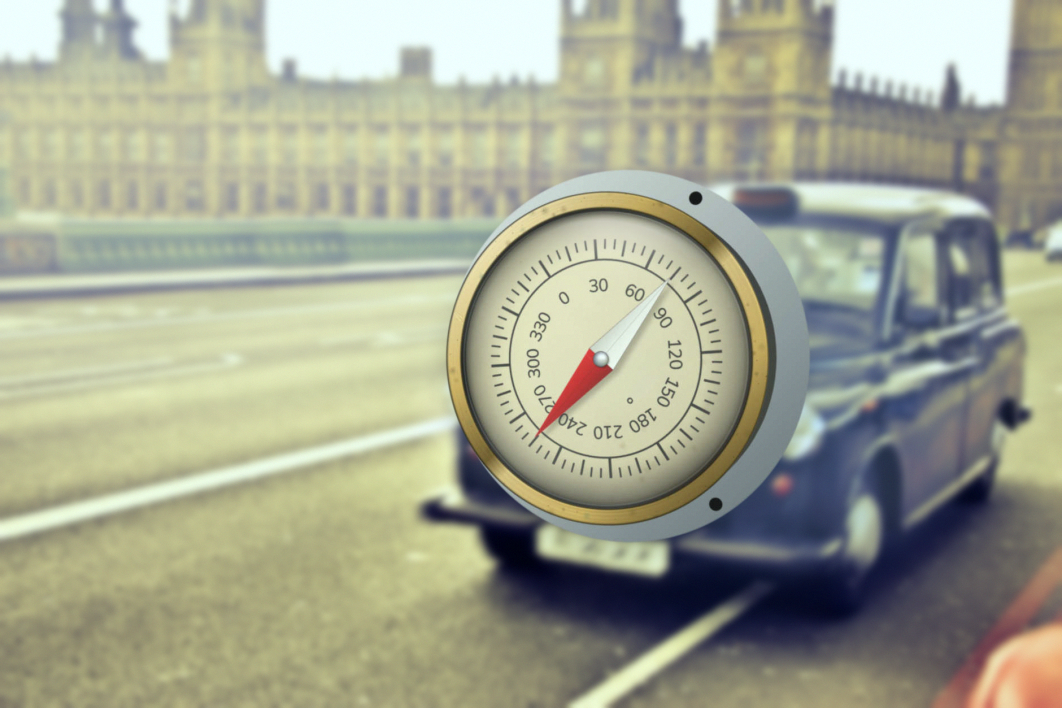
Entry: 255,°
